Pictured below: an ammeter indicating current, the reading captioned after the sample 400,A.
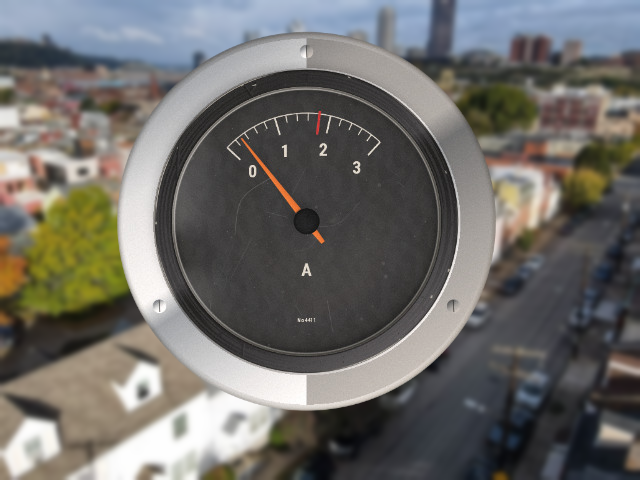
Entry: 0.3,A
